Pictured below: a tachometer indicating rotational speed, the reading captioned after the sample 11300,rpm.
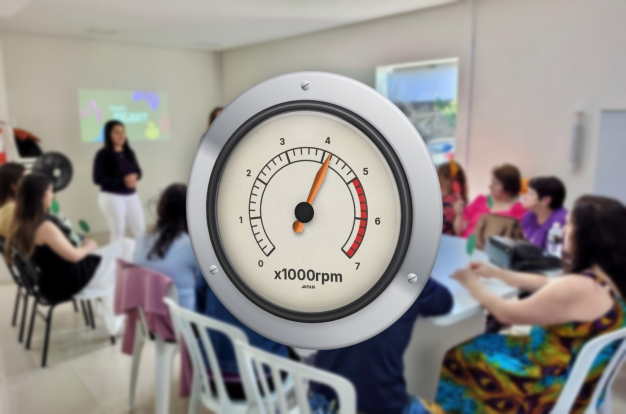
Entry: 4200,rpm
